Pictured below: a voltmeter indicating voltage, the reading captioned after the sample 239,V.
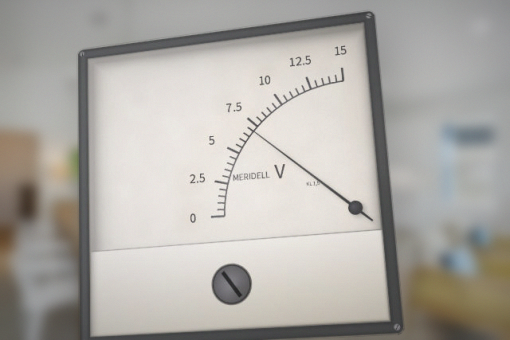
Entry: 7,V
